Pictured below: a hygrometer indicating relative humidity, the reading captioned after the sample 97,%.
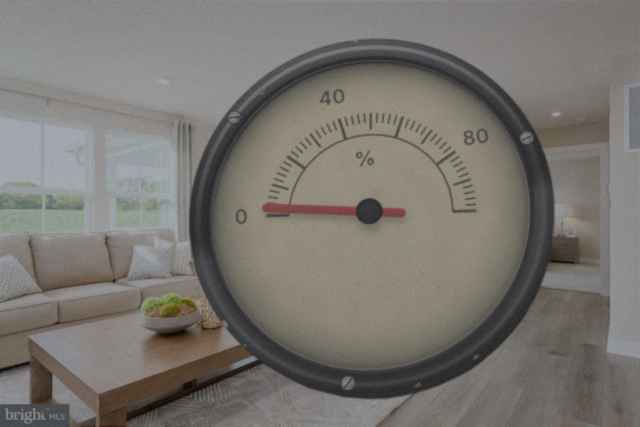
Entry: 2,%
